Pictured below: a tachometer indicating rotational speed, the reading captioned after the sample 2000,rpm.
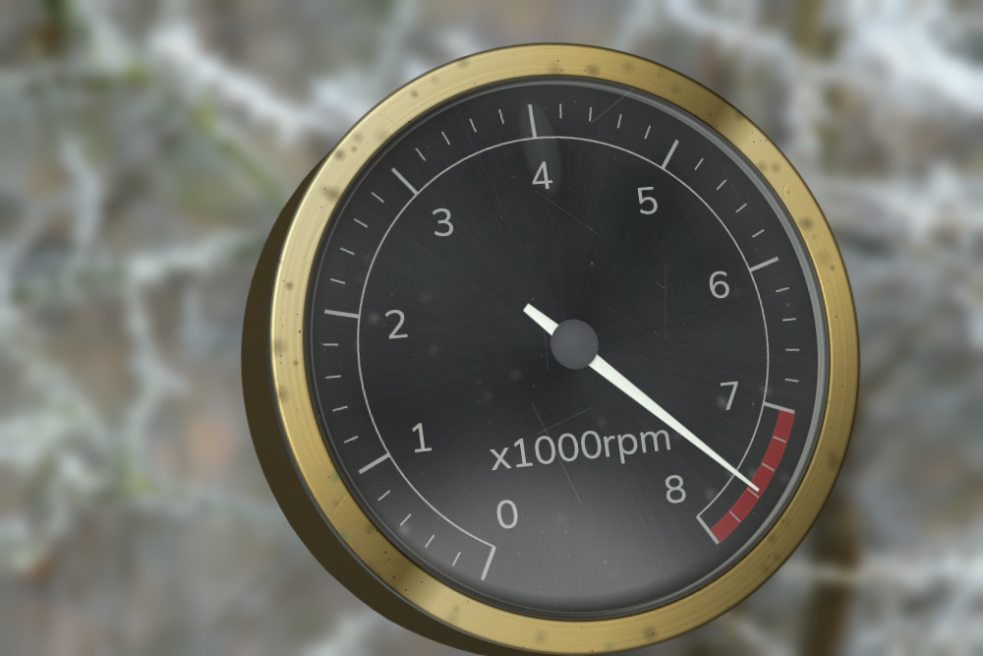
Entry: 7600,rpm
